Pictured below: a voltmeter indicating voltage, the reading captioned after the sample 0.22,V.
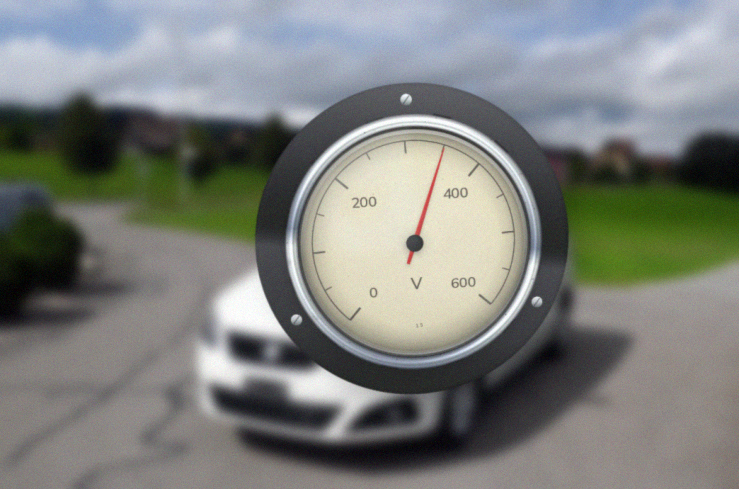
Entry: 350,V
